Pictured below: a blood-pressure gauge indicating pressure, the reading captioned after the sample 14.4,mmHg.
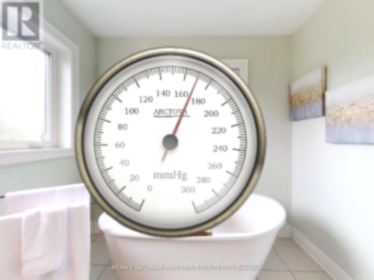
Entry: 170,mmHg
